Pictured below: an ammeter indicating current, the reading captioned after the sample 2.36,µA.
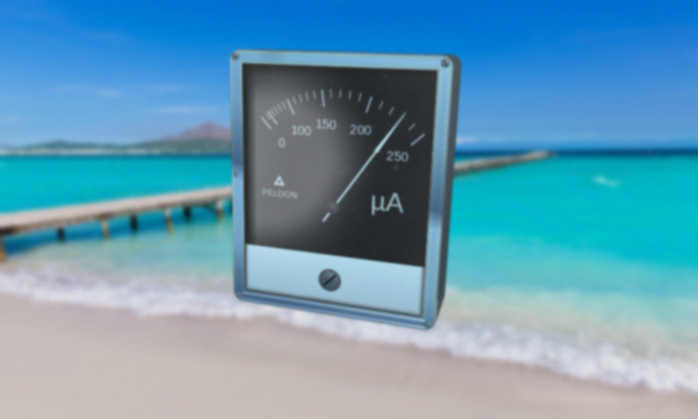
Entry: 230,µA
